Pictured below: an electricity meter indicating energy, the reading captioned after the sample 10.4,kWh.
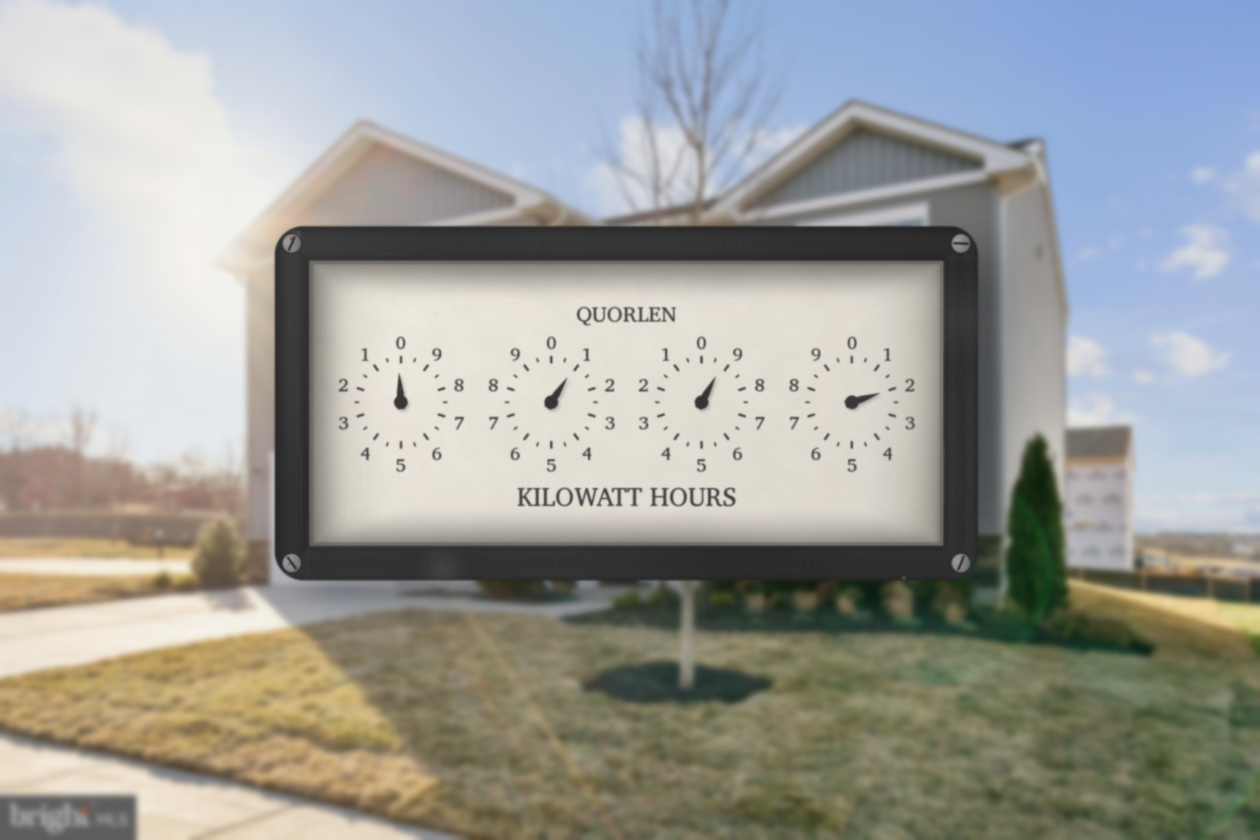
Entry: 92,kWh
